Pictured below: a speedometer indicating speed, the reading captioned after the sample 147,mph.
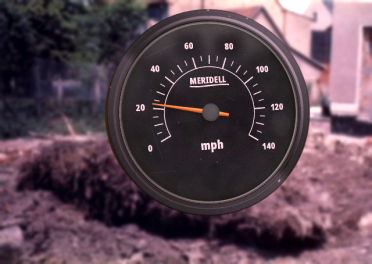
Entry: 22.5,mph
